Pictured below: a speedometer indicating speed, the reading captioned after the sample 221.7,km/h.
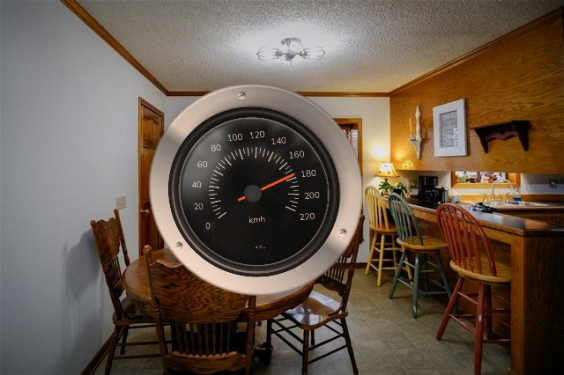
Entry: 175,km/h
